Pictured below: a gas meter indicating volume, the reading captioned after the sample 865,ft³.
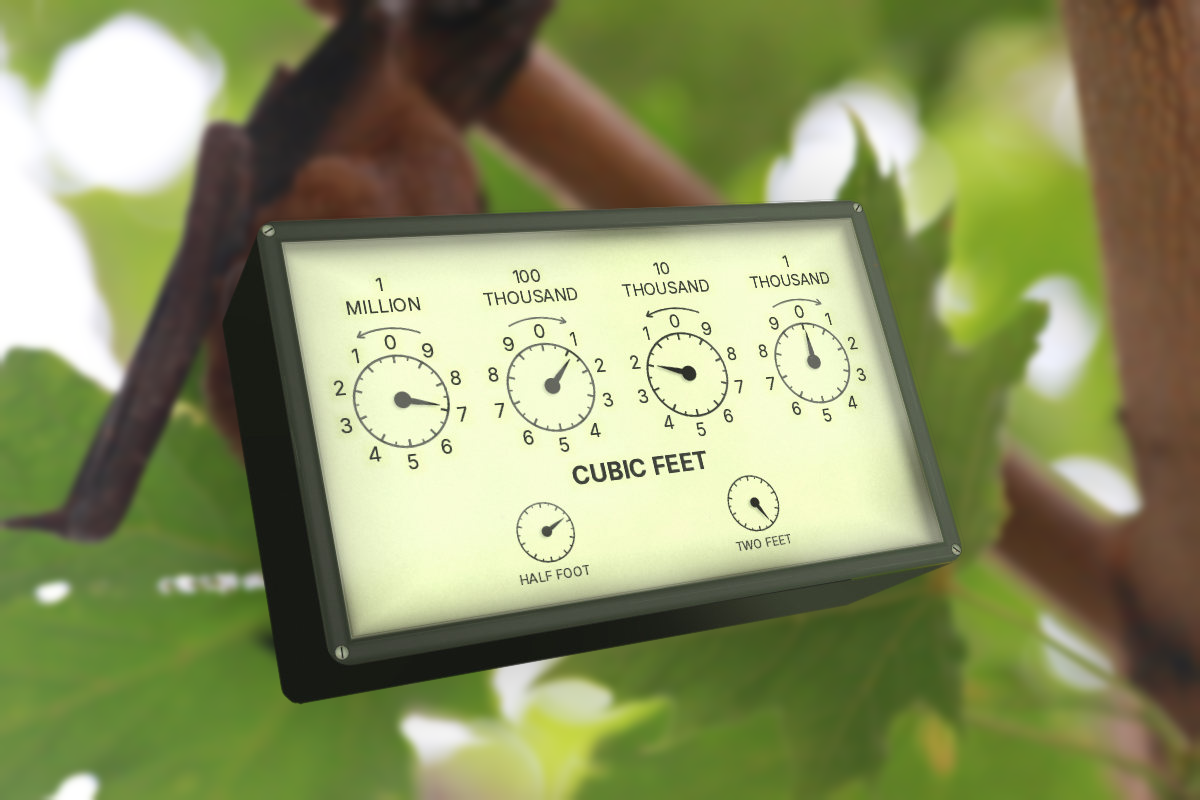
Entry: 712000,ft³
